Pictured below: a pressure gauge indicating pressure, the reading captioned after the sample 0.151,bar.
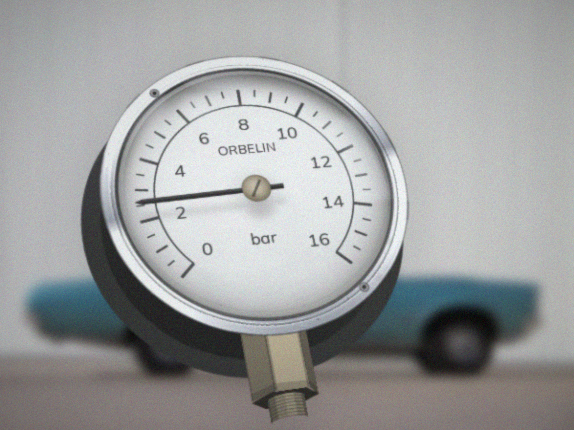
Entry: 2.5,bar
